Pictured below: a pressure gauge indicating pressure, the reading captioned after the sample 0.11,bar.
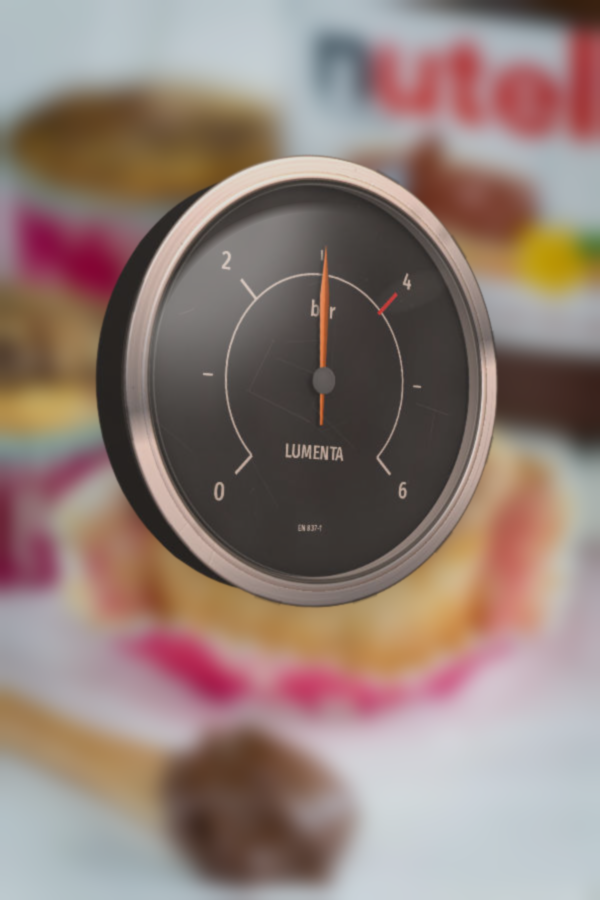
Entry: 3,bar
